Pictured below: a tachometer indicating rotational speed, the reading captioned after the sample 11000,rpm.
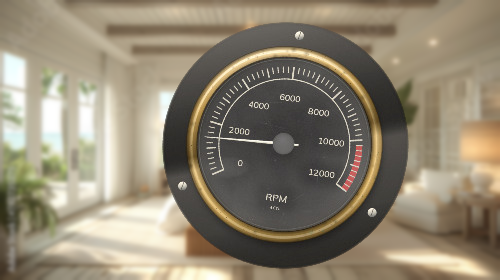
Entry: 1400,rpm
